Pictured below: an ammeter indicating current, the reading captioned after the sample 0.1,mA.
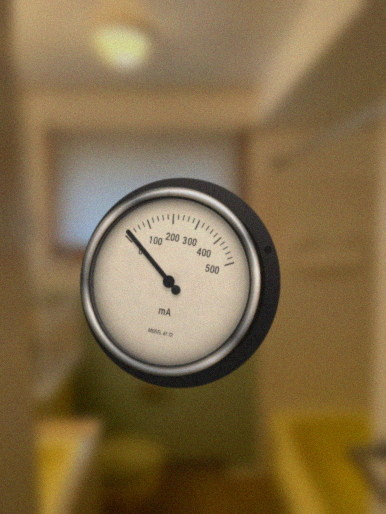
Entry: 20,mA
